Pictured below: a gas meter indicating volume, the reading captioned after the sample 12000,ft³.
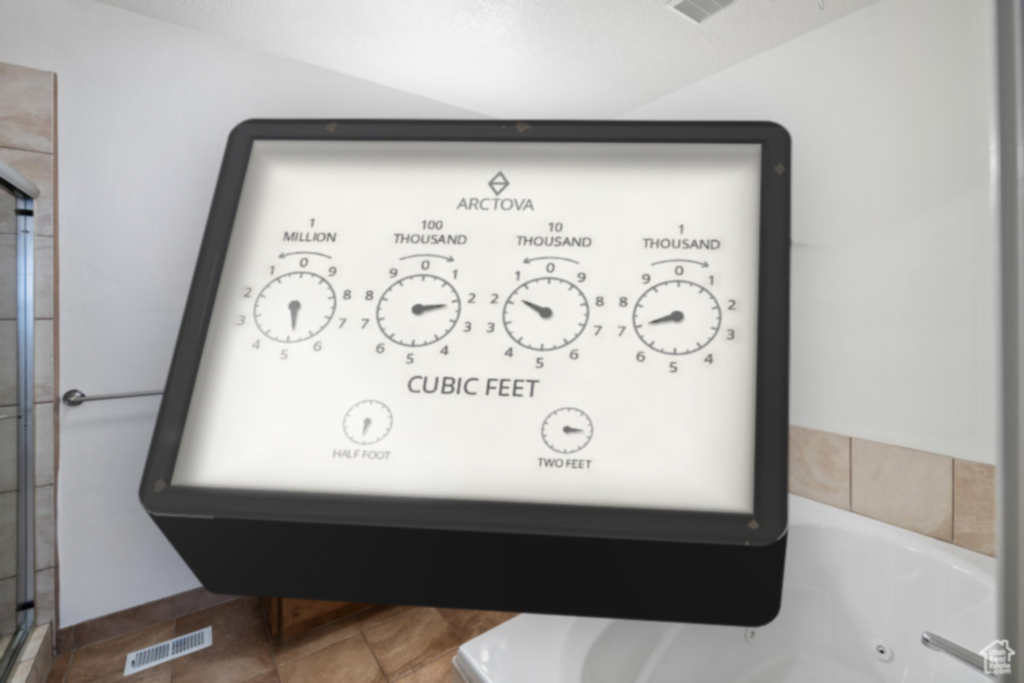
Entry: 521700,ft³
